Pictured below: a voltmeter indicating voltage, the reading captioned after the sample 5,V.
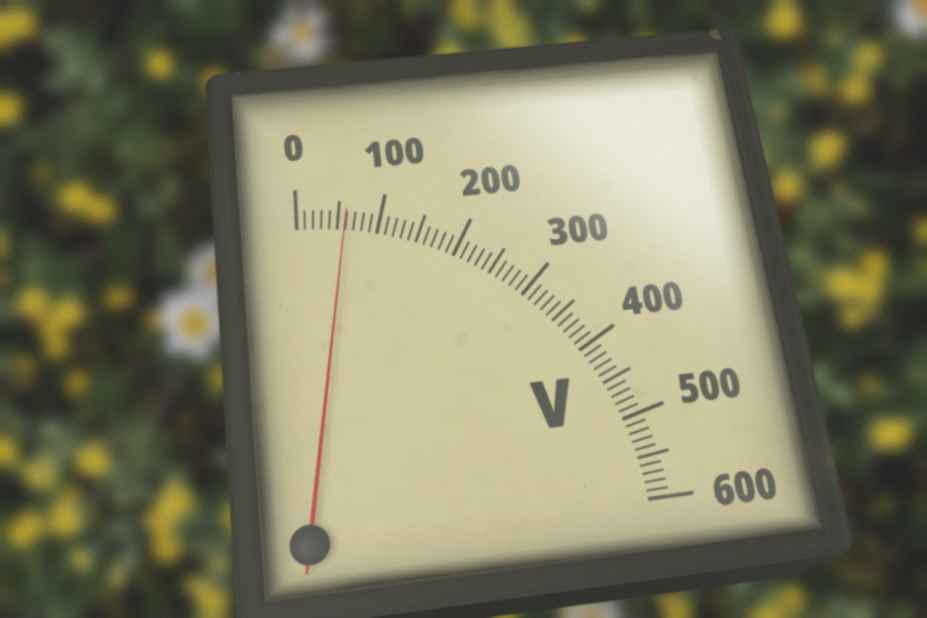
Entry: 60,V
